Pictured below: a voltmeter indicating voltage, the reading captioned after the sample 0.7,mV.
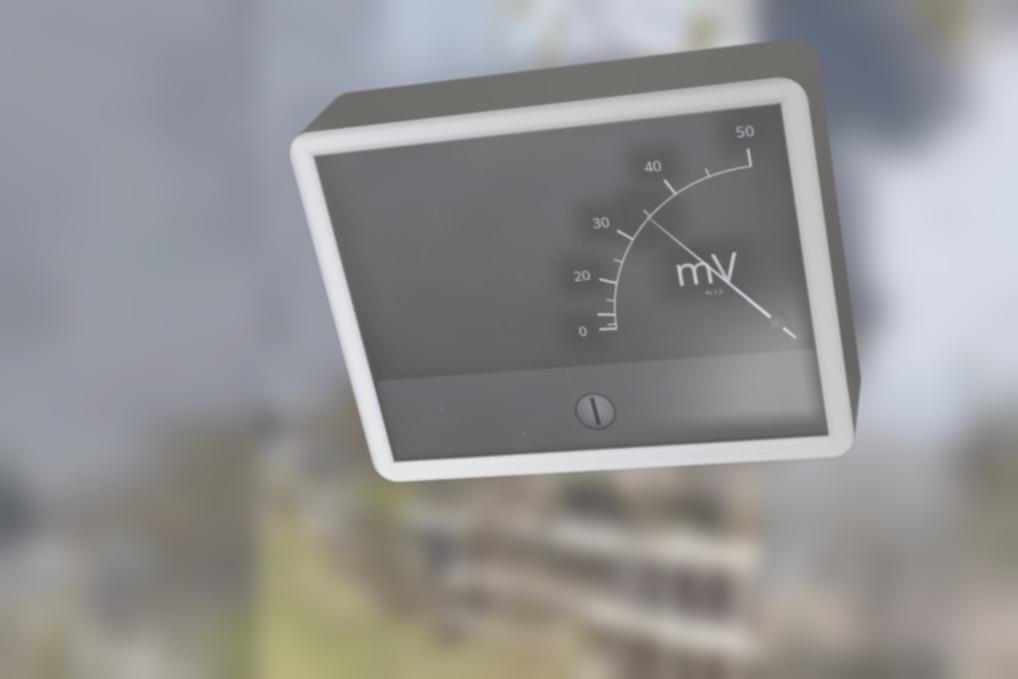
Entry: 35,mV
